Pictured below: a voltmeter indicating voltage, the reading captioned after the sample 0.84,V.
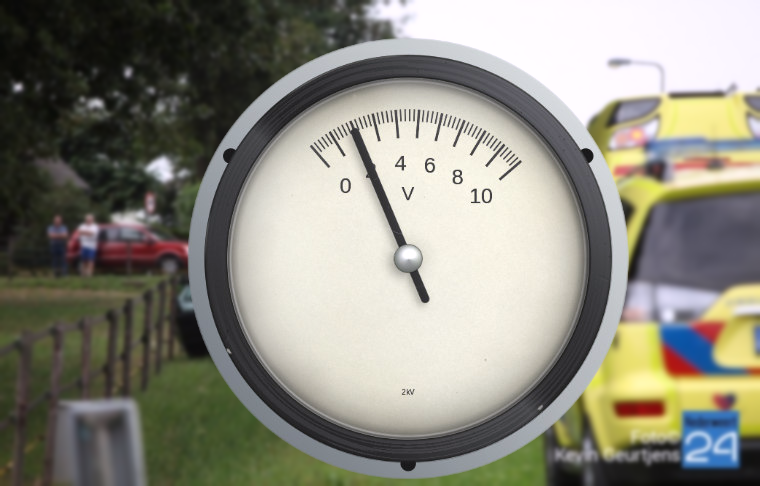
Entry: 2,V
